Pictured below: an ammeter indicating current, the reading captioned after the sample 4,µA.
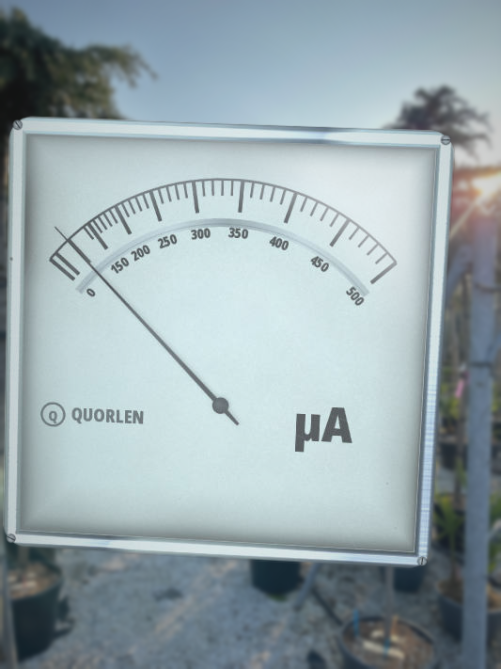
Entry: 100,µA
